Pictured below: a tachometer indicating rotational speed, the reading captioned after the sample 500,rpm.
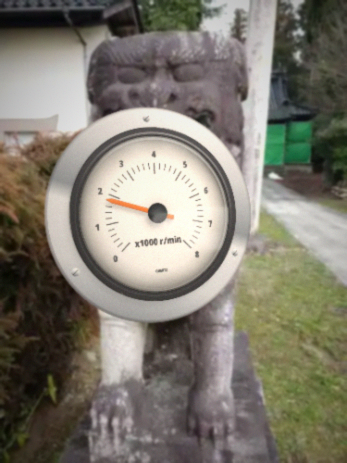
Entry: 1800,rpm
